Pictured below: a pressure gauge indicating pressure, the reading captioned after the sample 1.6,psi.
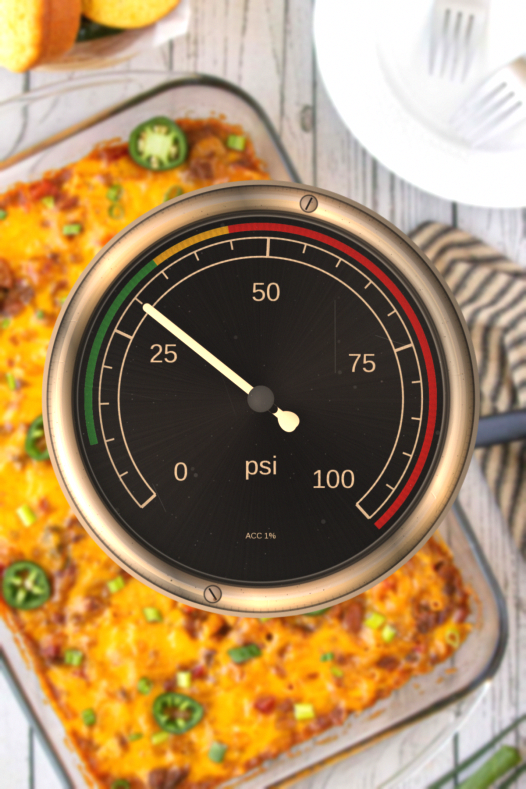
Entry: 30,psi
